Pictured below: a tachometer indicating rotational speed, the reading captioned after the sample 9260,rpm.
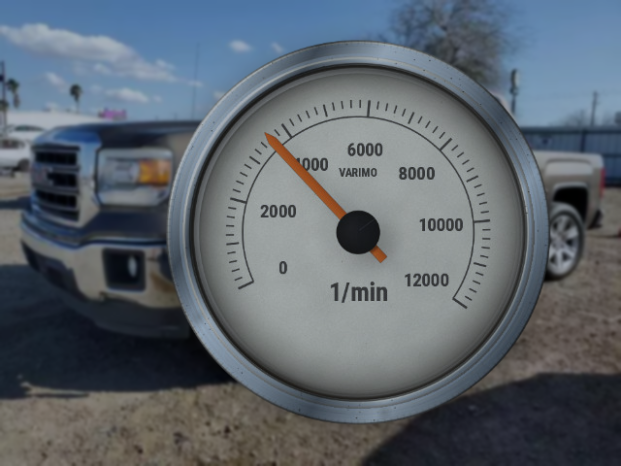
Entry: 3600,rpm
